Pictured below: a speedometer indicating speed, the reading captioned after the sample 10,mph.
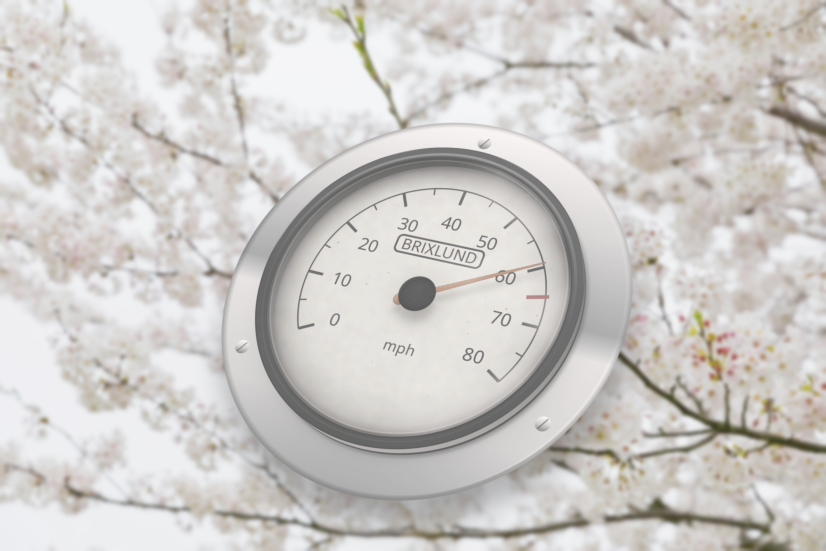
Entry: 60,mph
